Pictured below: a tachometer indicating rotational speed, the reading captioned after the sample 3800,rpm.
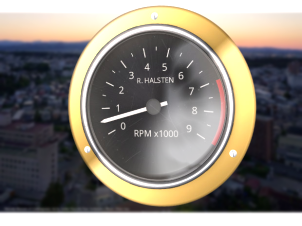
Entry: 500,rpm
